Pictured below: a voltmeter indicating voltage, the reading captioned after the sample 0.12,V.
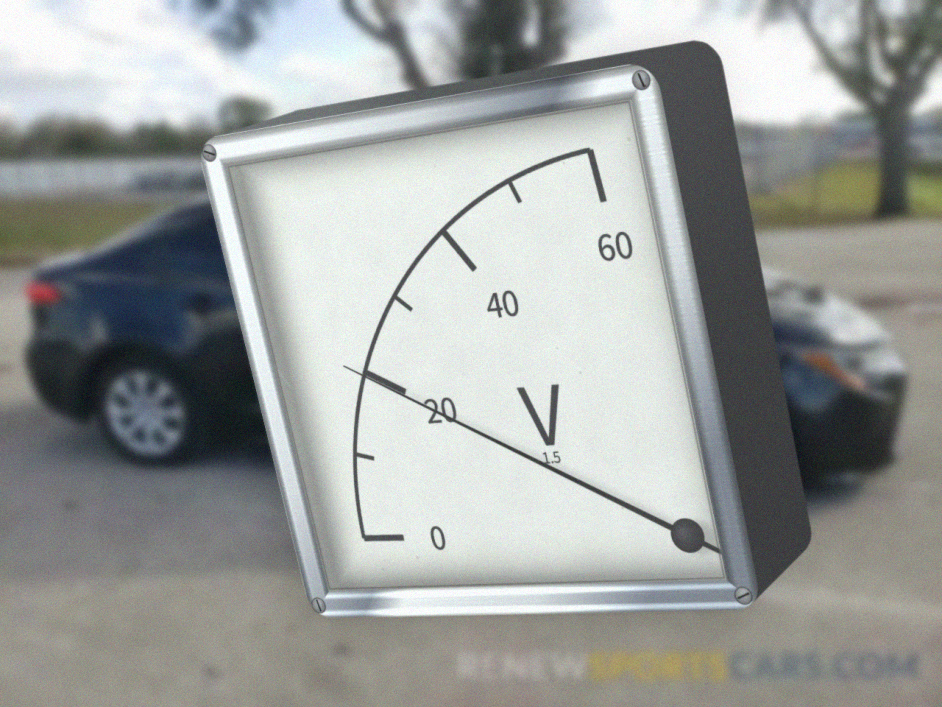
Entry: 20,V
